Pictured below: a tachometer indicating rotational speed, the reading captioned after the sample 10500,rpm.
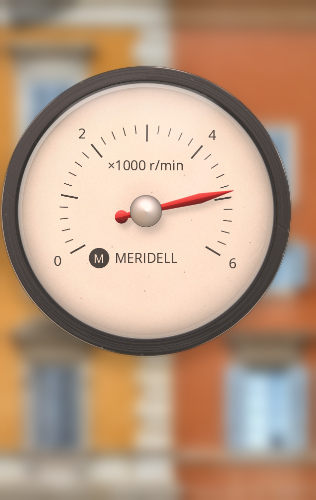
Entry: 4900,rpm
